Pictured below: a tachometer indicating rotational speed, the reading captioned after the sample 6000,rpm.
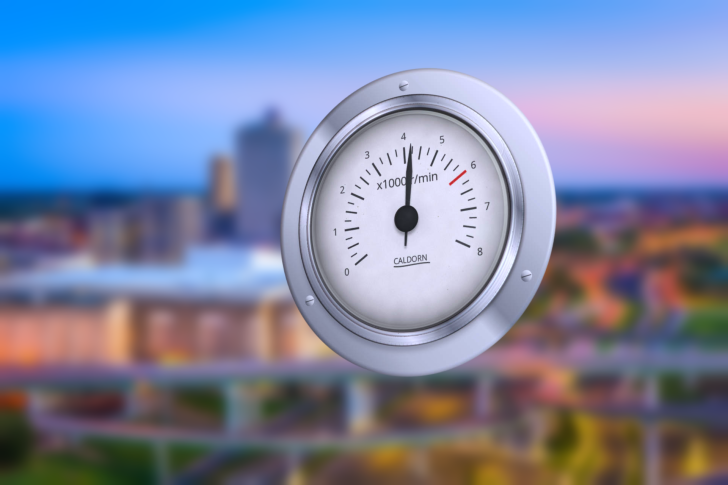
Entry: 4250,rpm
